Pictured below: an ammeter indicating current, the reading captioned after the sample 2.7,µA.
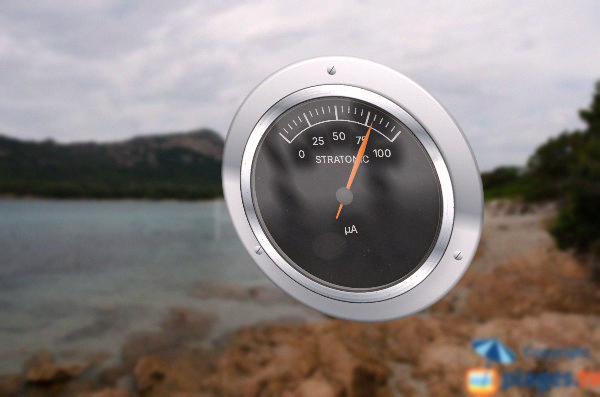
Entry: 80,µA
